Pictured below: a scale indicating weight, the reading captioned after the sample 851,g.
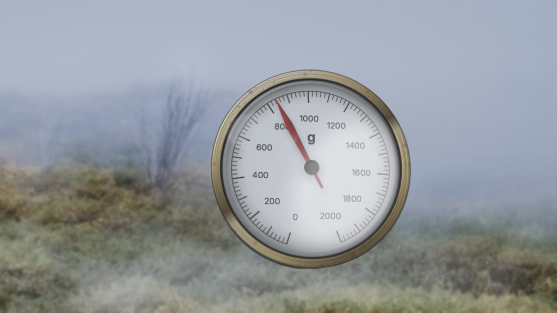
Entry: 840,g
